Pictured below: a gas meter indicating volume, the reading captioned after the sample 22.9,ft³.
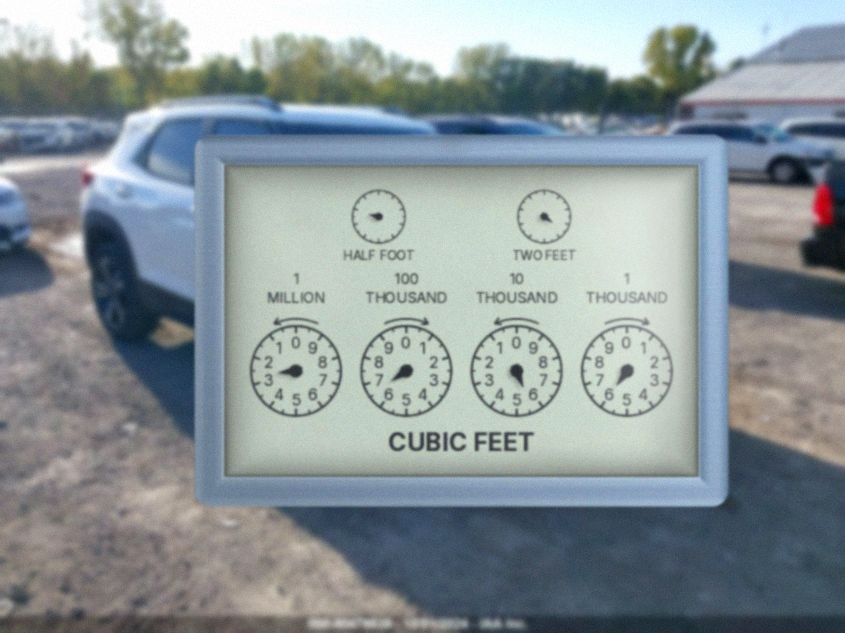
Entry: 265600,ft³
